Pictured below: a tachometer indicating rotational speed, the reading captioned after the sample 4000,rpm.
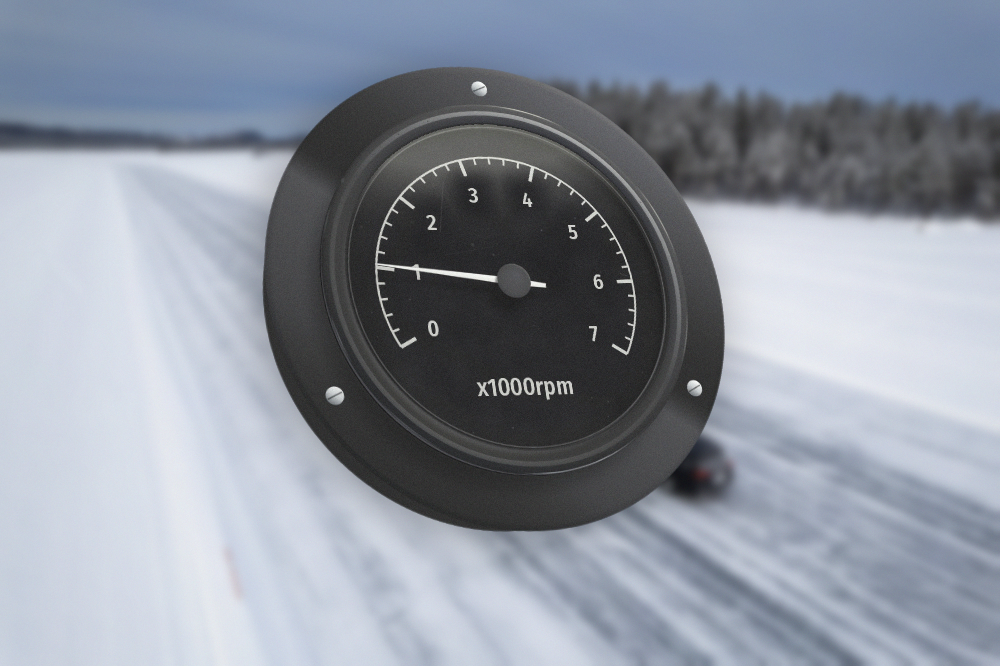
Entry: 1000,rpm
